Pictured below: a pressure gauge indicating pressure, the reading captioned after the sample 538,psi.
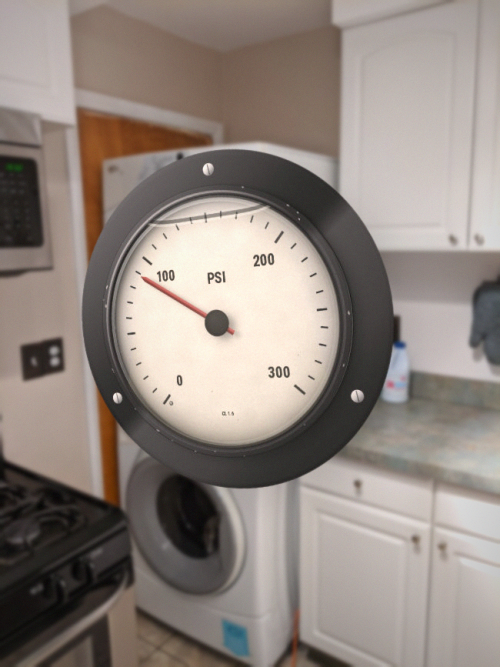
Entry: 90,psi
